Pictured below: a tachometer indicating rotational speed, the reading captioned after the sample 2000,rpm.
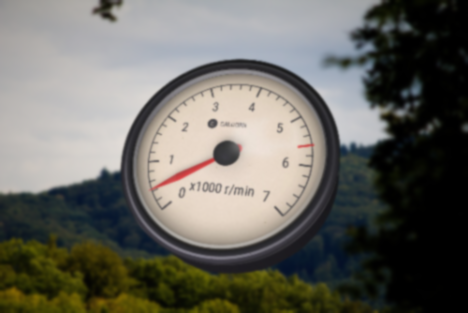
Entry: 400,rpm
